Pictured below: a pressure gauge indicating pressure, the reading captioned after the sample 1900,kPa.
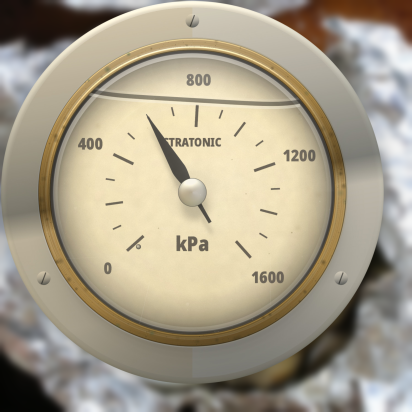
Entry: 600,kPa
